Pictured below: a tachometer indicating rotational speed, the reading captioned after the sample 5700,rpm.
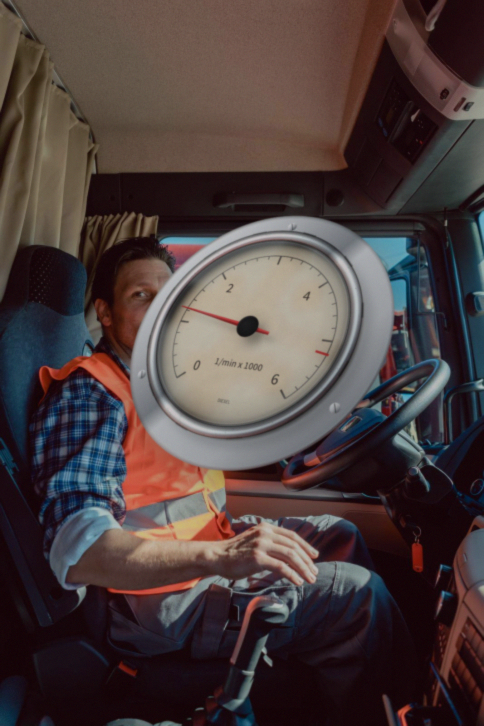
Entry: 1200,rpm
